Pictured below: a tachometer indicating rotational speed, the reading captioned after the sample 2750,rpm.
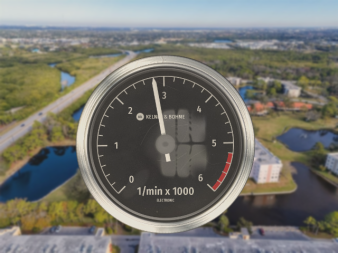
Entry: 2800,rpm
